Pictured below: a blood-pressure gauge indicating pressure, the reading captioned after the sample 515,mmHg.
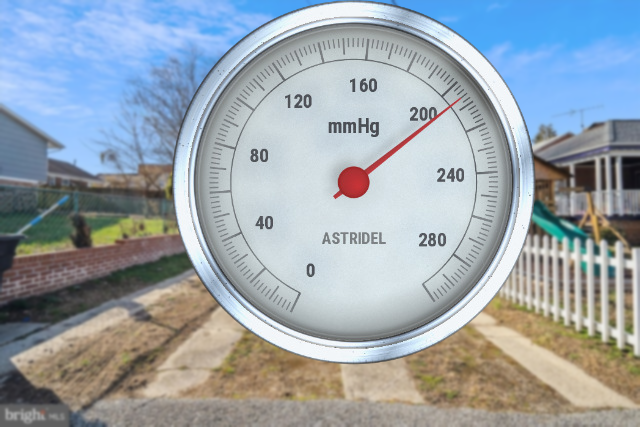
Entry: 206,mmHg
